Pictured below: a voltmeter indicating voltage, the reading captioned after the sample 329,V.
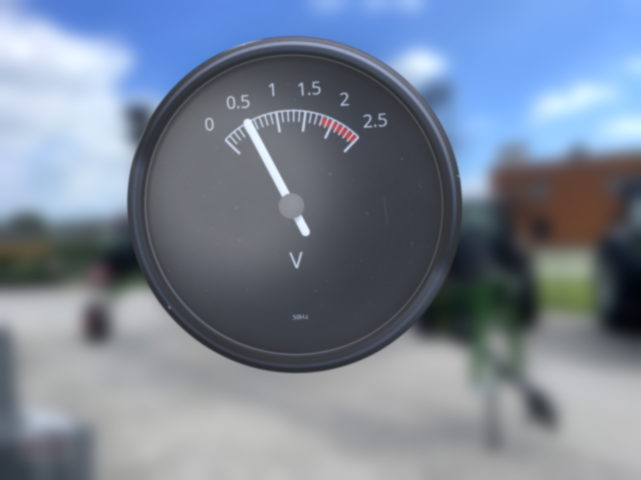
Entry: 0.5,V
